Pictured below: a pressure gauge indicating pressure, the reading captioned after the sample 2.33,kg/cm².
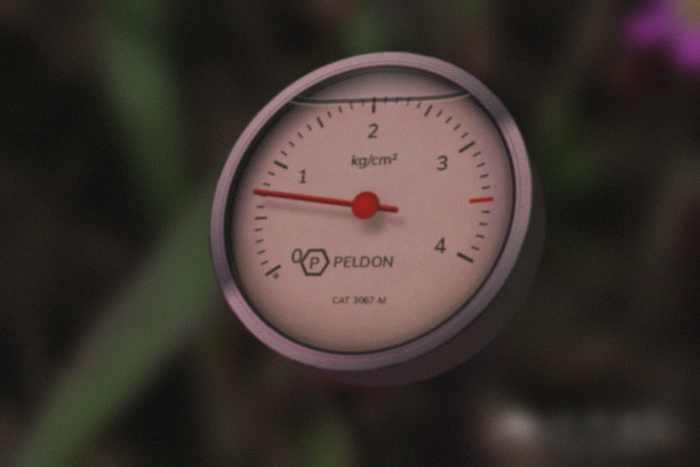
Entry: 0.7,kg/cm²
